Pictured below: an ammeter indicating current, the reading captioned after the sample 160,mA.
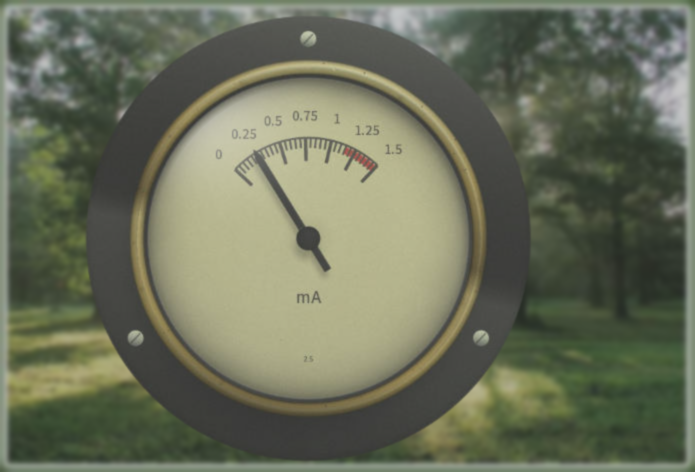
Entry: 0.25,mA
